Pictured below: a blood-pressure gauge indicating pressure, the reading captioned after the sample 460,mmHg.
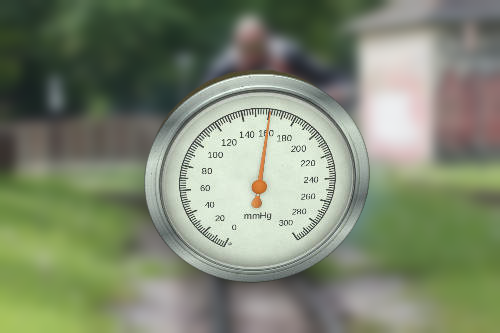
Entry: 160,mmHg
